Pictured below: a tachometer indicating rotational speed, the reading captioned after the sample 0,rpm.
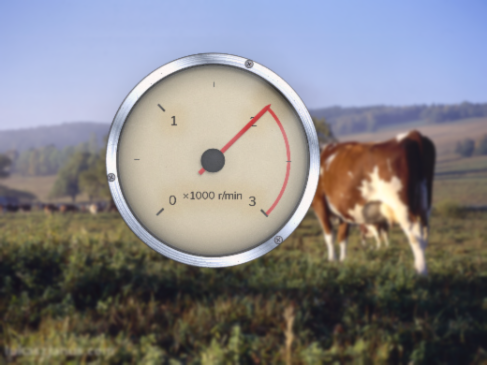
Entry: 2000,rpm
